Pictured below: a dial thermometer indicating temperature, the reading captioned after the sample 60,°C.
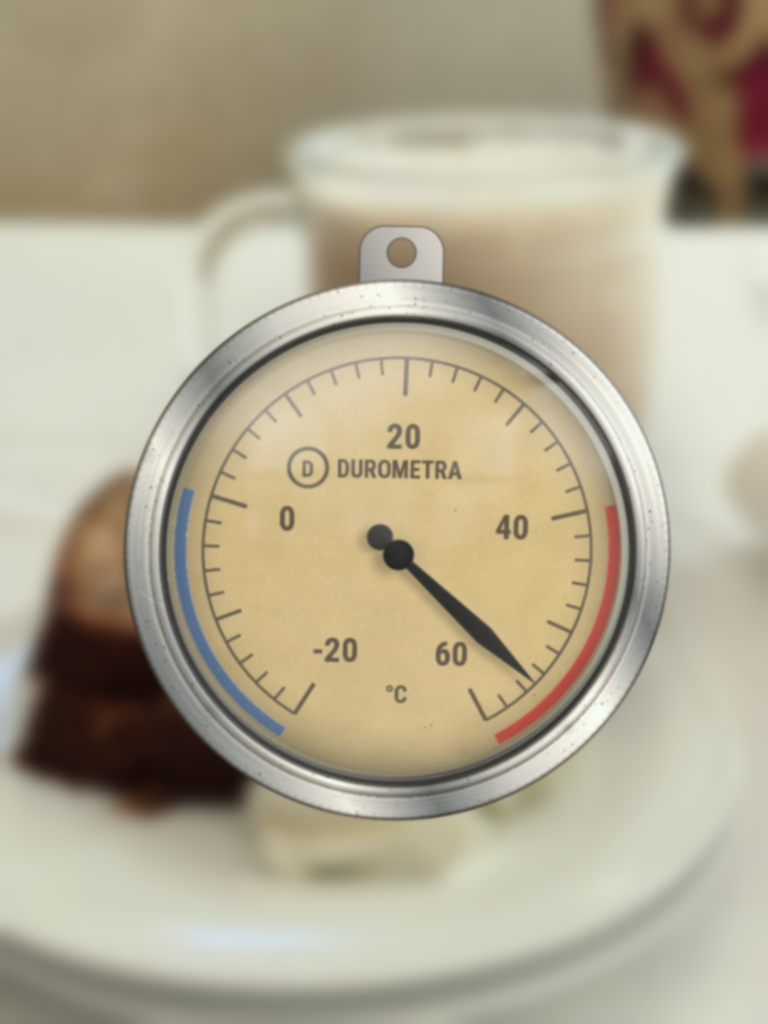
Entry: 55,°C
